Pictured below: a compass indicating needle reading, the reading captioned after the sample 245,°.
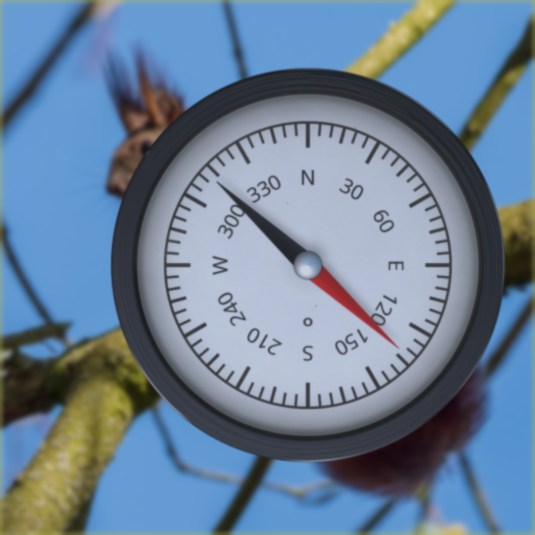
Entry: 132.5,°
